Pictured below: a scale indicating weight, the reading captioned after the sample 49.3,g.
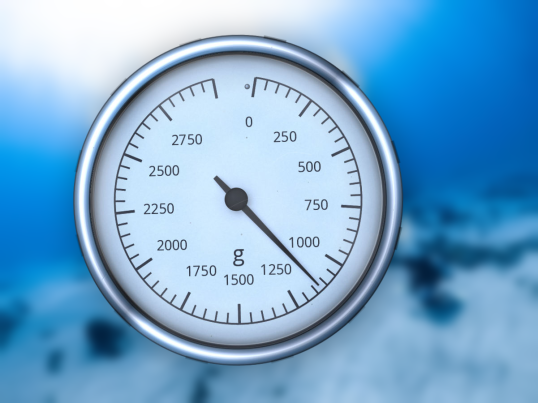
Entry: 1125,g
